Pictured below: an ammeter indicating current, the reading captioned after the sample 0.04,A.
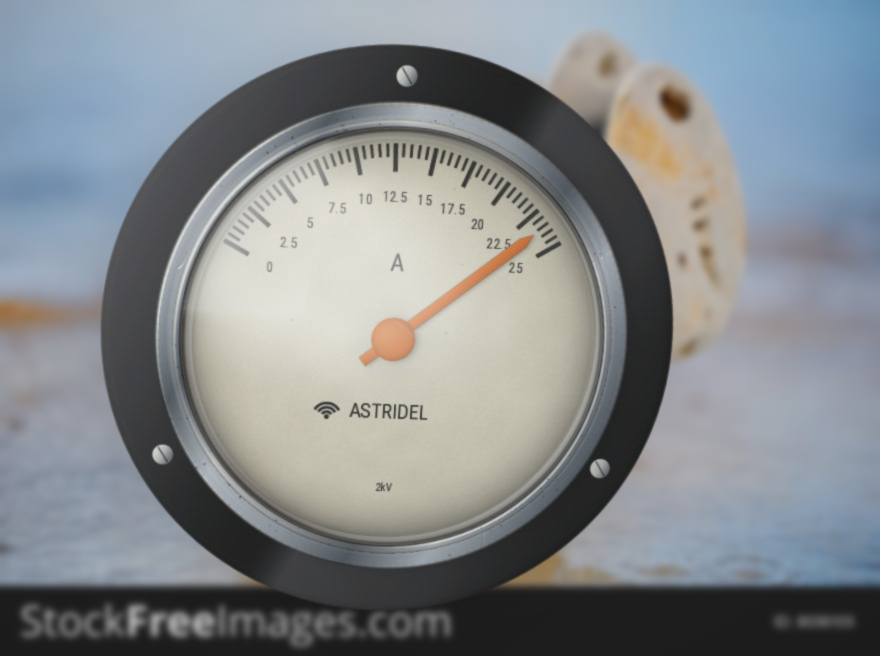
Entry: 23.5,A
